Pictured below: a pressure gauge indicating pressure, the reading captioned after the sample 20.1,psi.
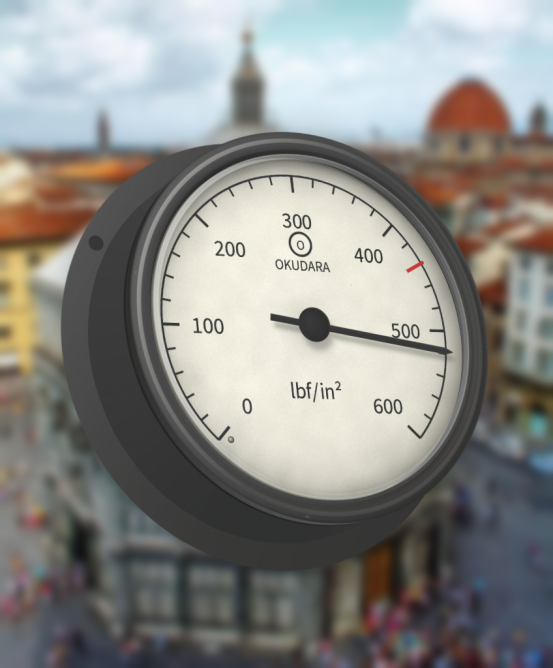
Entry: 520,psi
